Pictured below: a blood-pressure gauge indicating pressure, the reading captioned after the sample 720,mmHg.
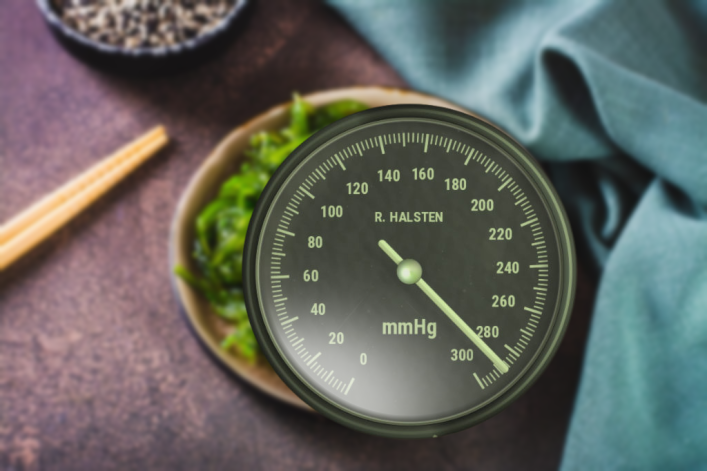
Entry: 288,mmHg
